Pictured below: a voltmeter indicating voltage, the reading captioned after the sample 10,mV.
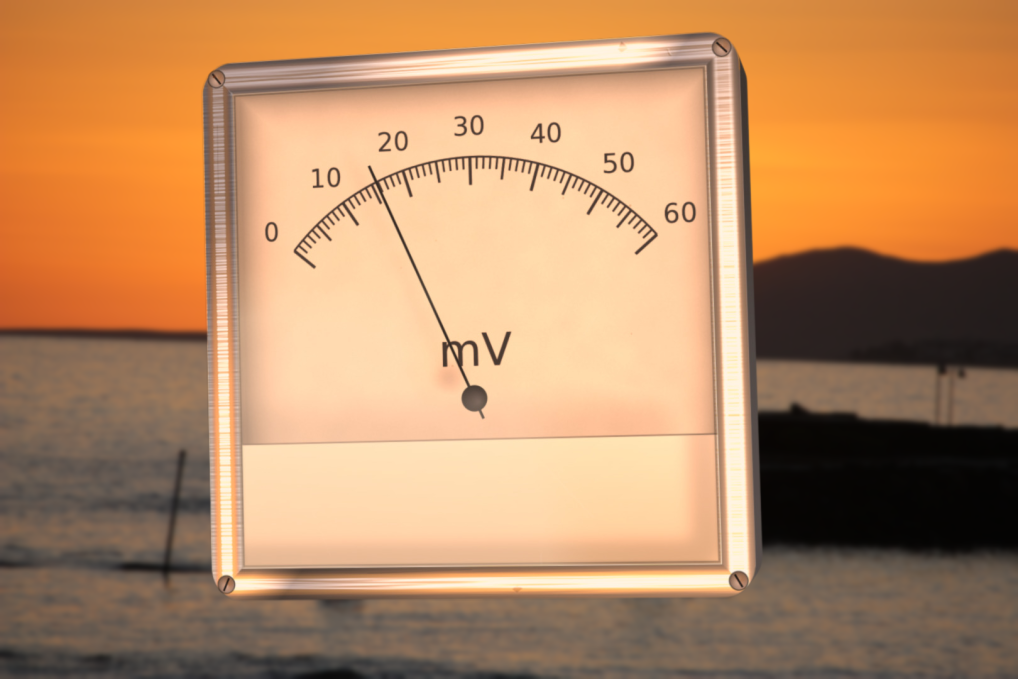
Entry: 16,mV
